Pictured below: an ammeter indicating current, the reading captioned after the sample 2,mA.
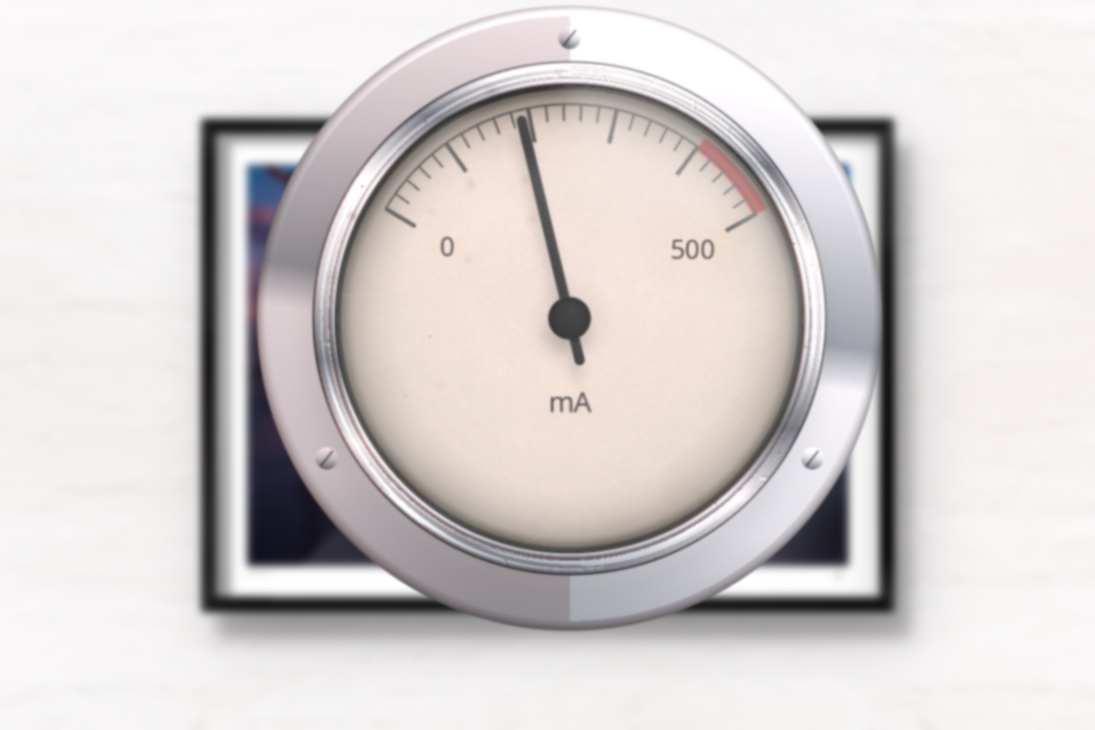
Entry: 190,mA
